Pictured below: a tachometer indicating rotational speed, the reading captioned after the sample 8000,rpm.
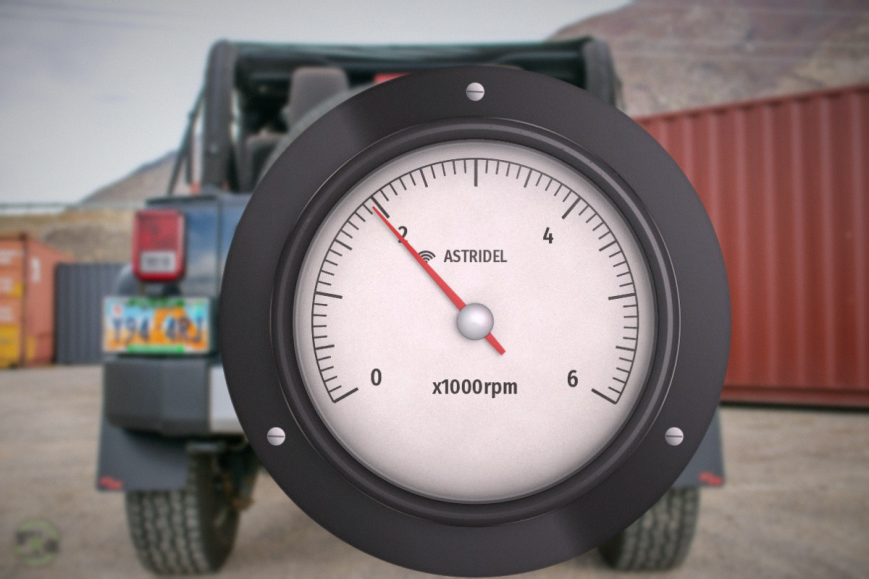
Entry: 1950,rpm
